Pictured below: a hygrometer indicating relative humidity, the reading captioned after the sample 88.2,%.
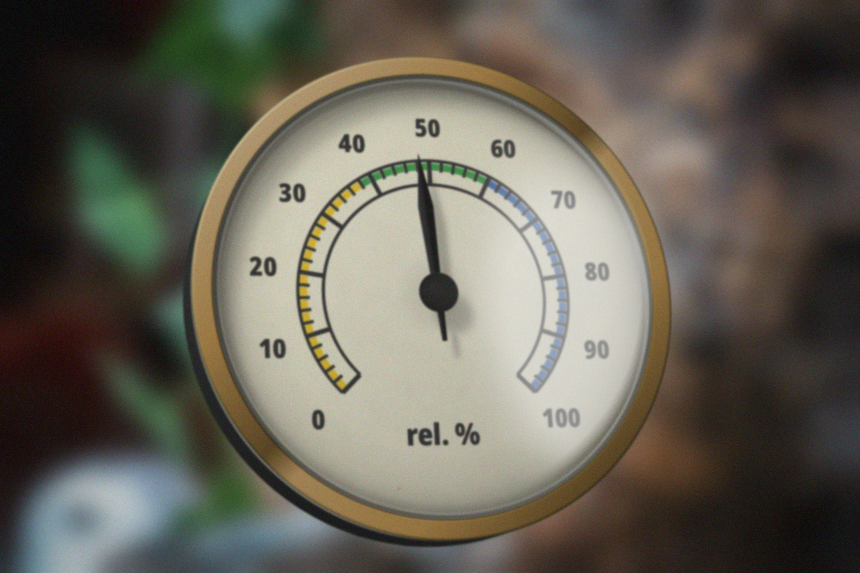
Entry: 48,%
